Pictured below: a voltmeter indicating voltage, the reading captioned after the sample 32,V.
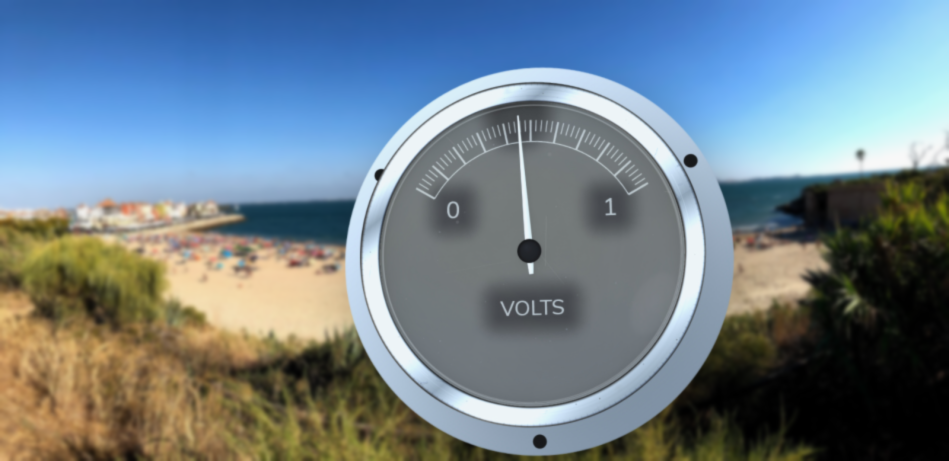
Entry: 0.46,V
